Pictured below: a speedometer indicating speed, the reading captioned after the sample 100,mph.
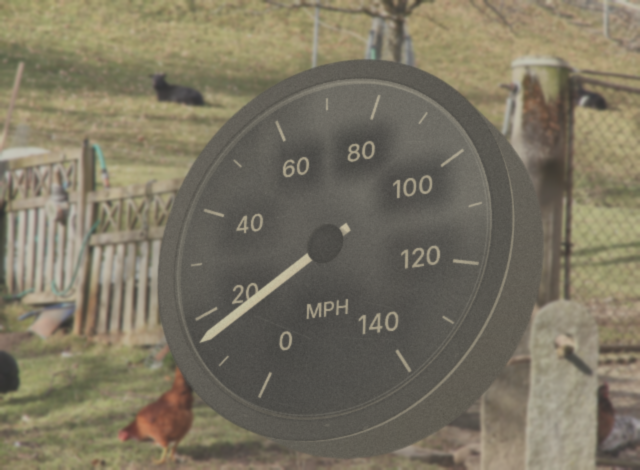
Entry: 15,mph
